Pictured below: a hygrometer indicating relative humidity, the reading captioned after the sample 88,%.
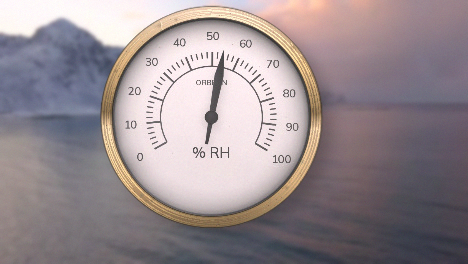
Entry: 54,%
